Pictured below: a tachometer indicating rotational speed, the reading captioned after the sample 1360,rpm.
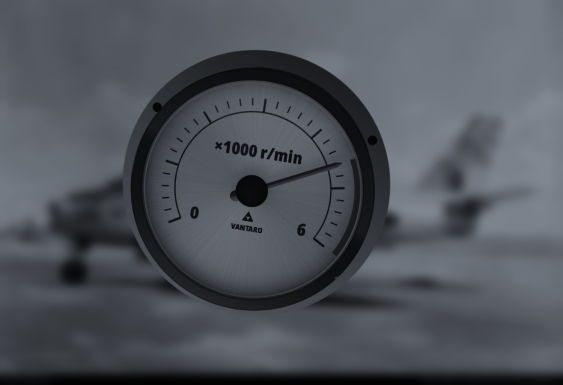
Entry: 4600,rpm
